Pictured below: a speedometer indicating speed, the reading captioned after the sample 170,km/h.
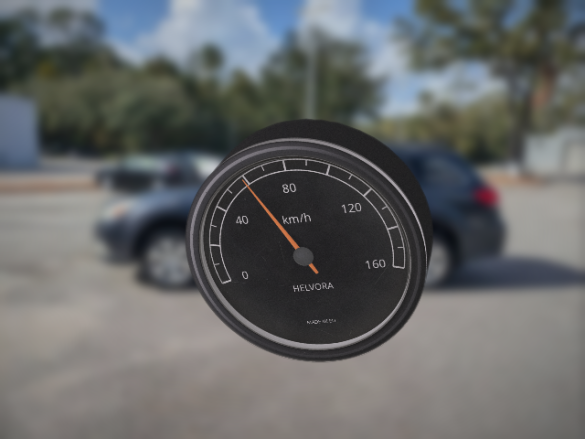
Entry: 60,km/h
